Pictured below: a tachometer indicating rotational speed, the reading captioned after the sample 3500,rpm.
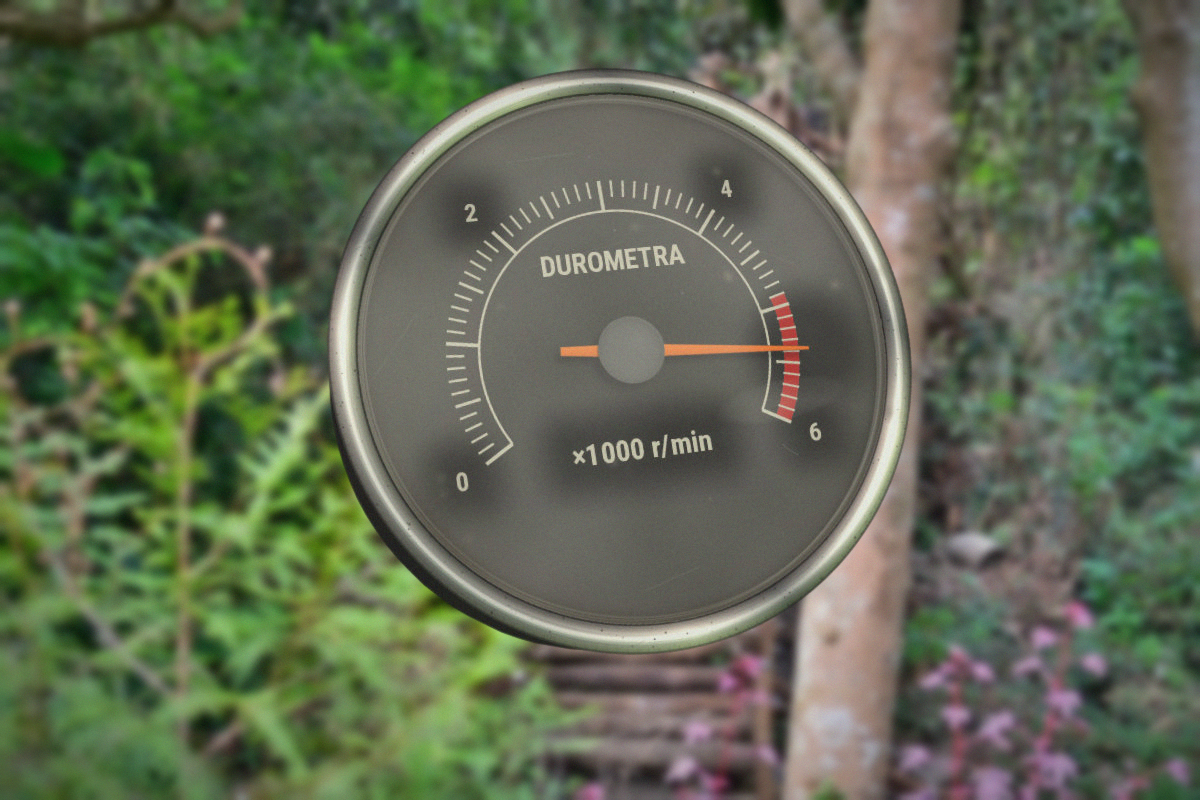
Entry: 5400,rpm
